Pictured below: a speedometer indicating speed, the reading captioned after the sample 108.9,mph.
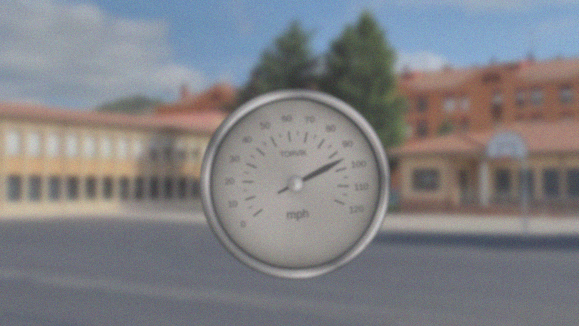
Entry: 95,mph
